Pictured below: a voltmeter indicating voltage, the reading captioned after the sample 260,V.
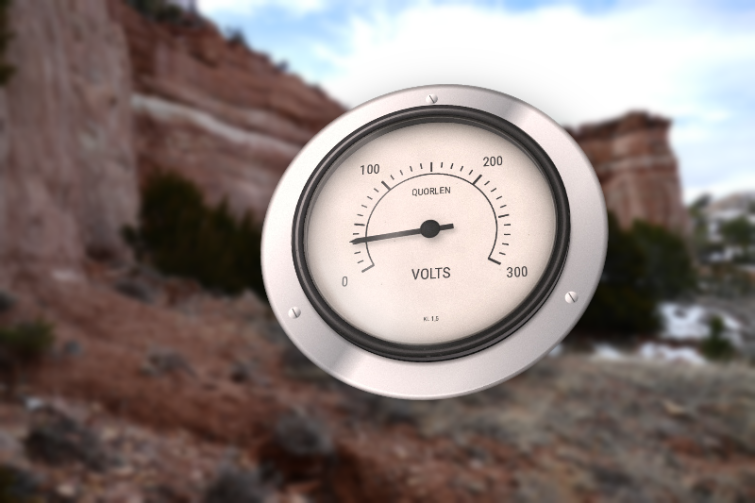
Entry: 30,V
